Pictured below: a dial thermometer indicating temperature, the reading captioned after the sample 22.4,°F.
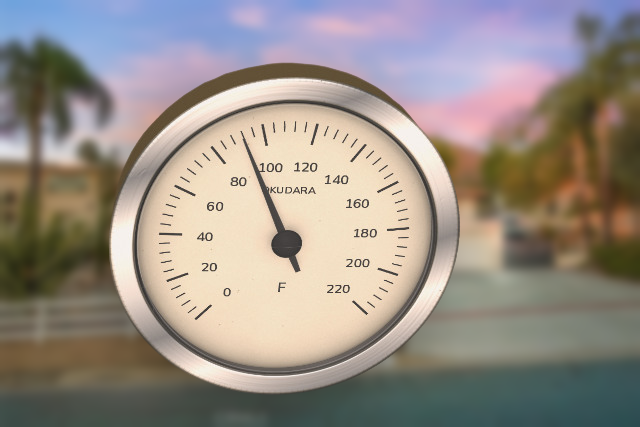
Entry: 92,°F
